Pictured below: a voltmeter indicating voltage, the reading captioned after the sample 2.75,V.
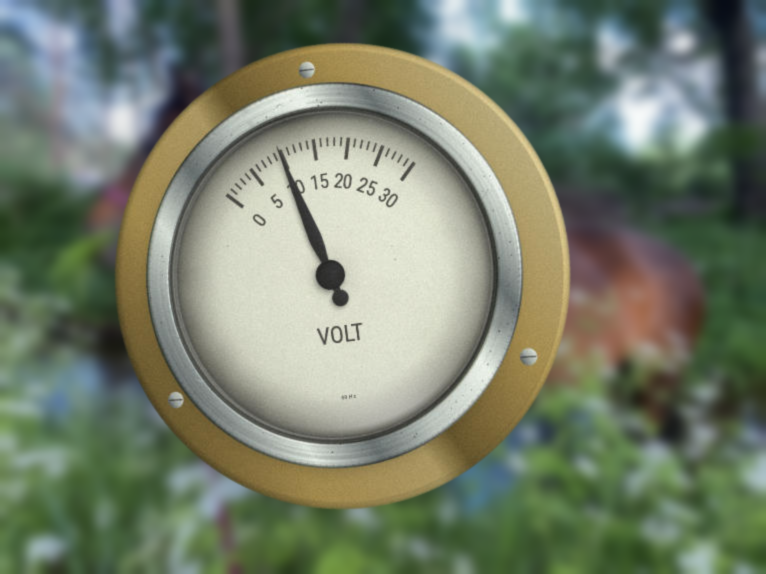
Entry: 10,V
